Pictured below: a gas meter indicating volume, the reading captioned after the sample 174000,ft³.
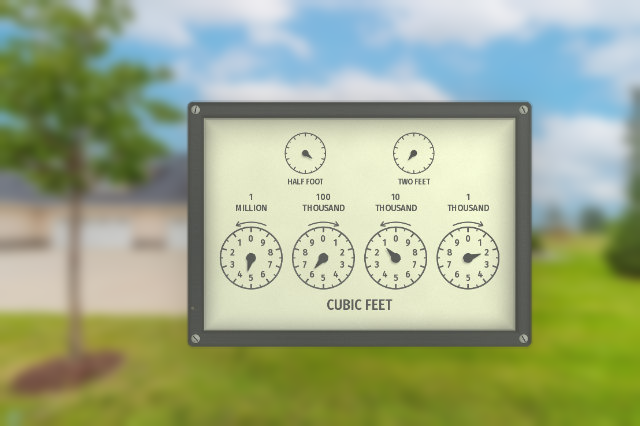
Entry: 461200,ft³
